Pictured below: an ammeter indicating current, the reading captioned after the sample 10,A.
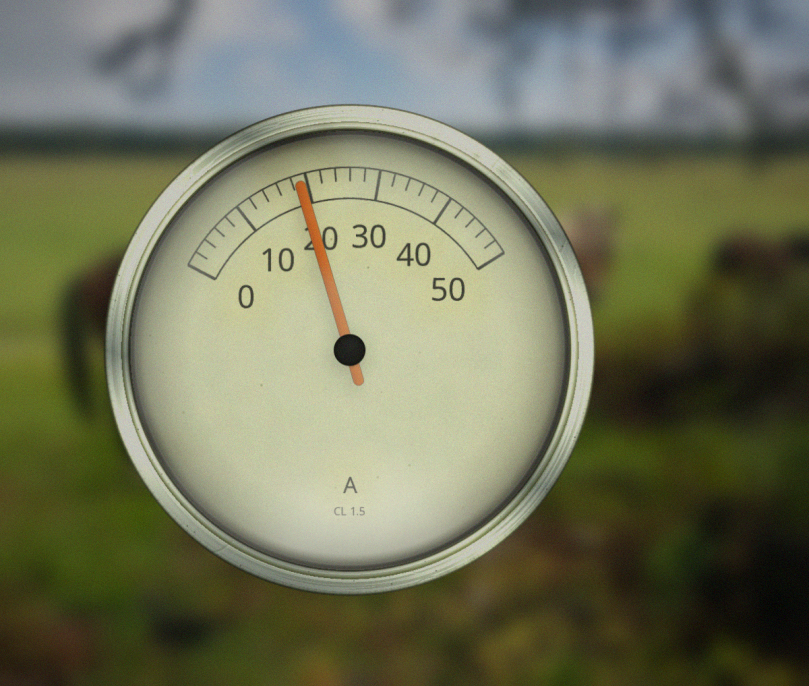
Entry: 19,A
